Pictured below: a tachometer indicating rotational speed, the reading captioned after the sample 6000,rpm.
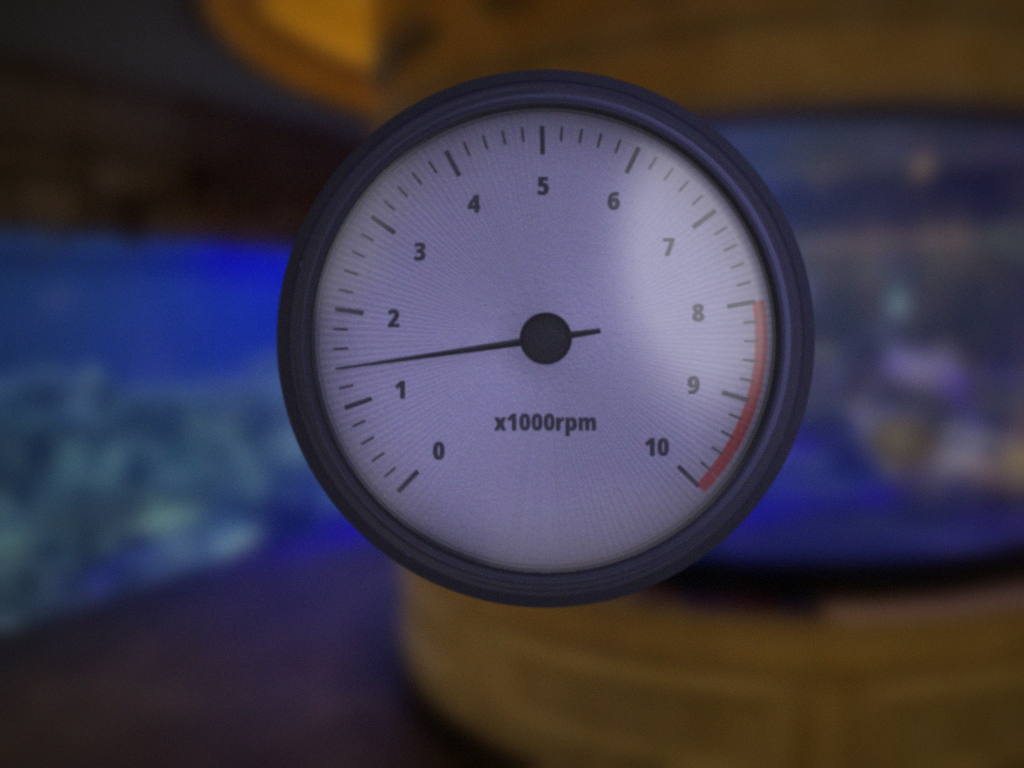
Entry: 1400,rpm
